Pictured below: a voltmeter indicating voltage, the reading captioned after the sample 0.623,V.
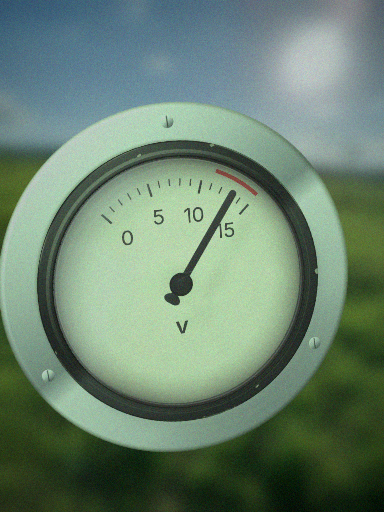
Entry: 13,V
